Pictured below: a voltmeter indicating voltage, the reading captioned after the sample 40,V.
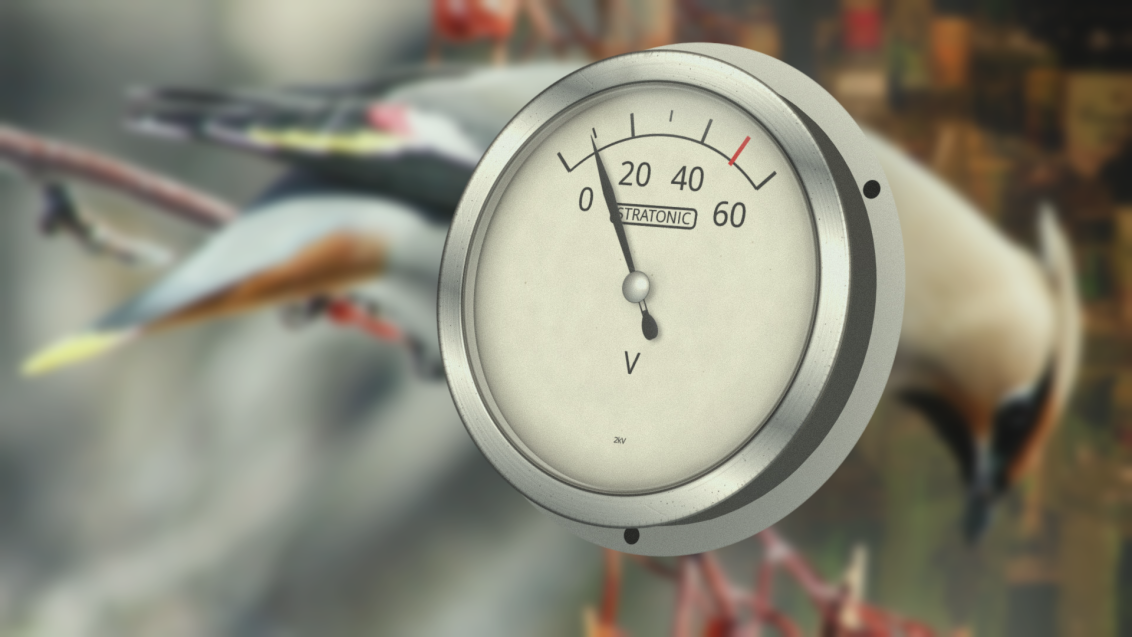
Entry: 10,V
